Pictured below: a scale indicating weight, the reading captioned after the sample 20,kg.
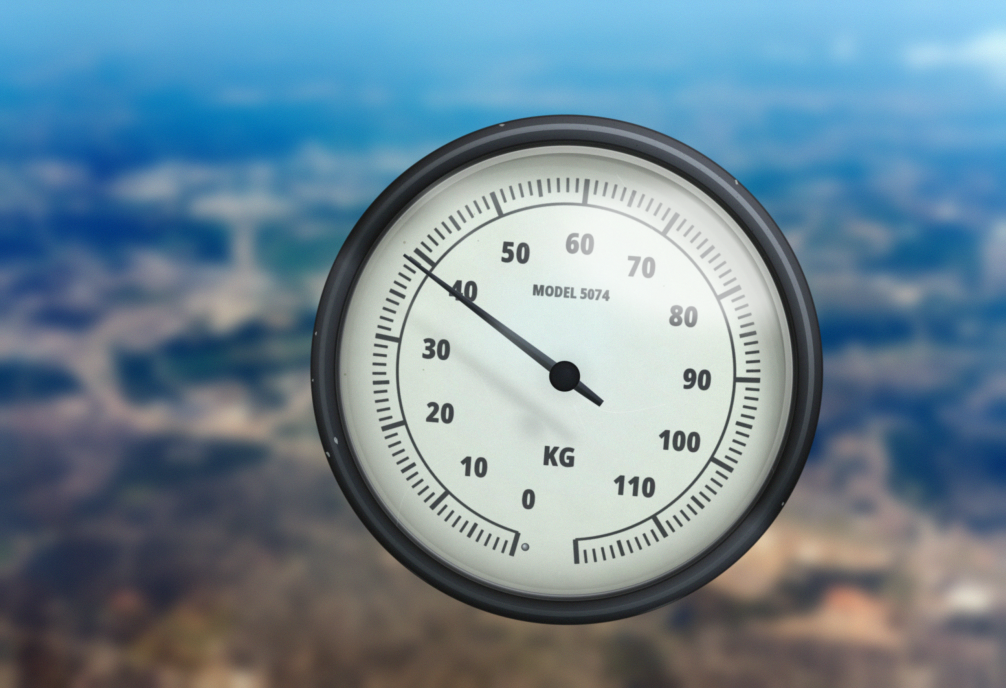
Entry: 39,kg
